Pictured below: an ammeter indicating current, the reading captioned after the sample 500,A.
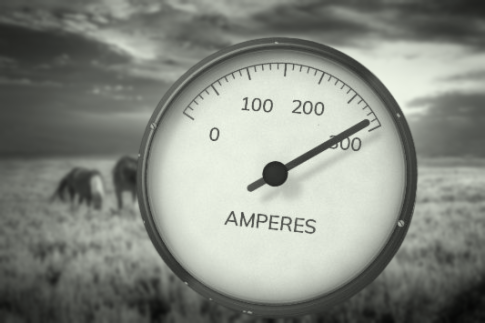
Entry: 290,A
